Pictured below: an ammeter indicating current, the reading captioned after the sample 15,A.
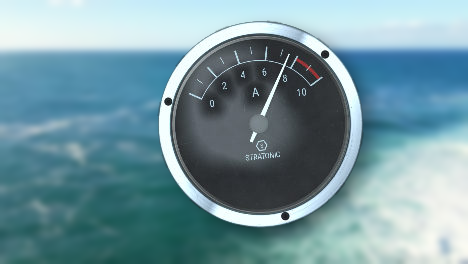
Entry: 7.5,A
